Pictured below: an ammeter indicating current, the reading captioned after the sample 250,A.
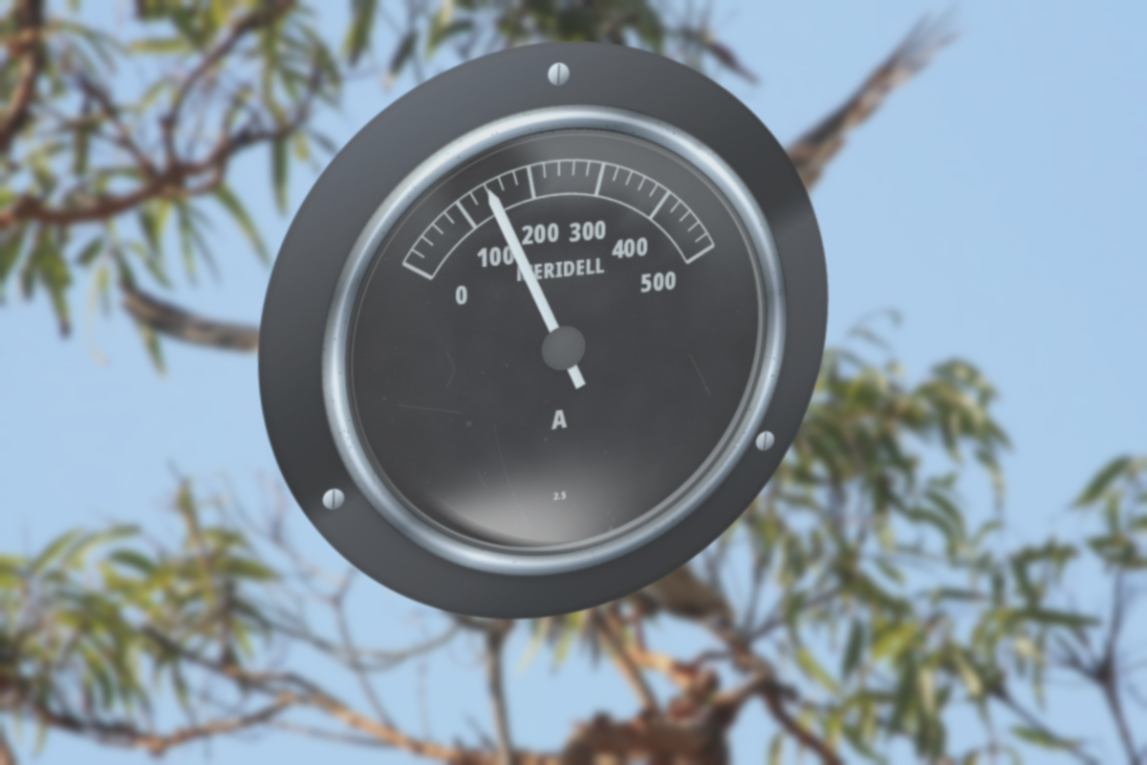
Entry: 140,A
